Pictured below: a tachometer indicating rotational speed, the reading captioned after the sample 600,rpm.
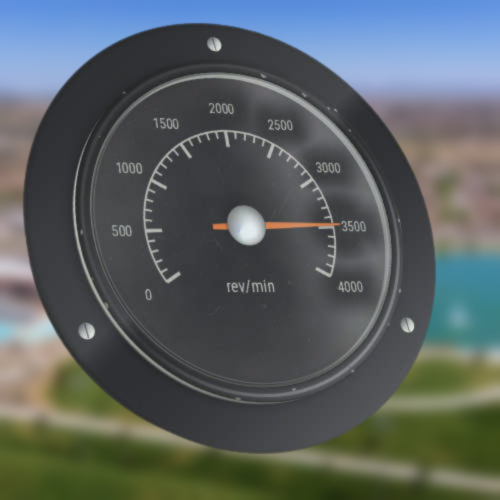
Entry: 3500,rpm
